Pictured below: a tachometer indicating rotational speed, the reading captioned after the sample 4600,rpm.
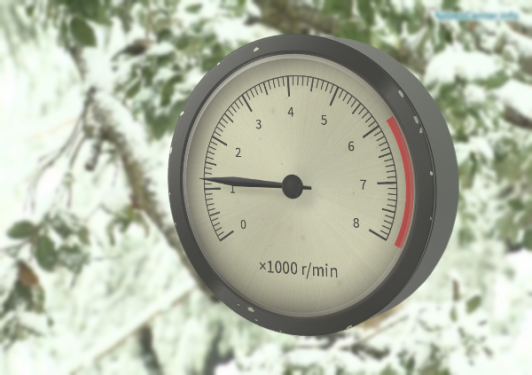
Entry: 1200,rpm
